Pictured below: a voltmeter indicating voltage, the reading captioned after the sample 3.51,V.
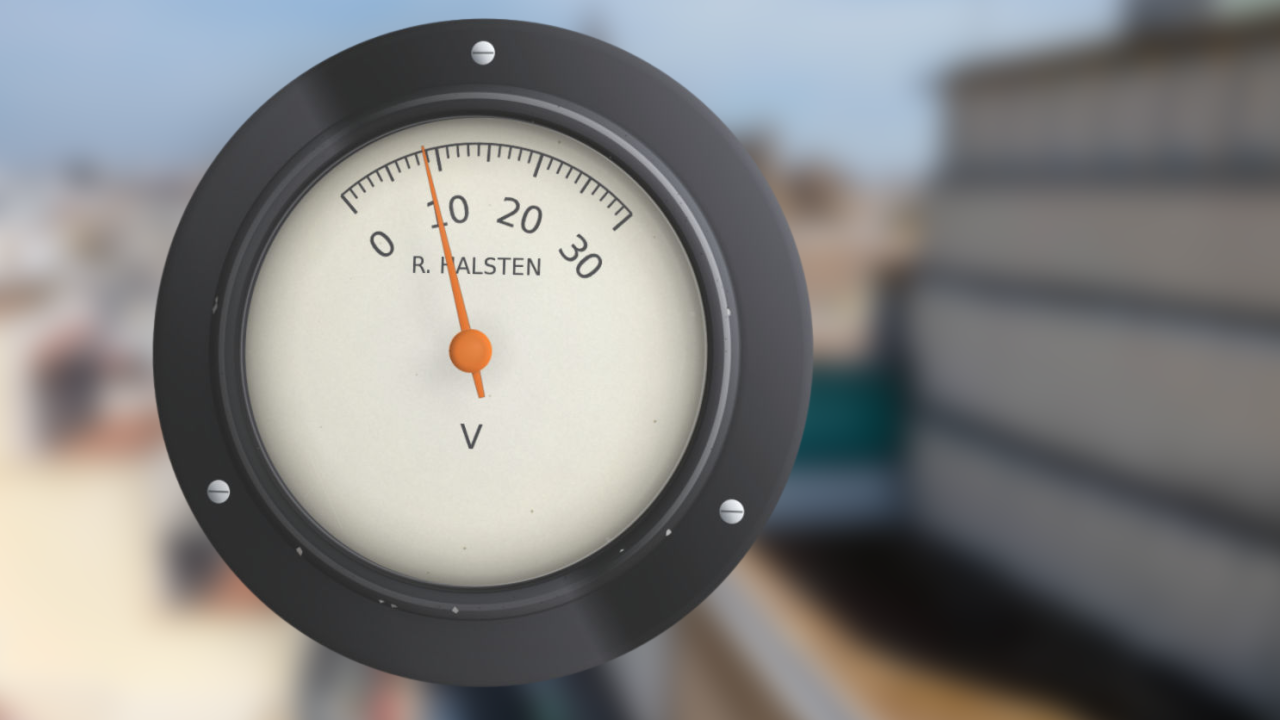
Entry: 9,V
